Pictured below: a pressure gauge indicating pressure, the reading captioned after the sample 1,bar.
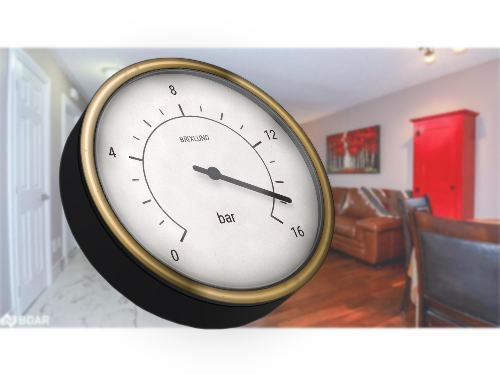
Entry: 15,bar
